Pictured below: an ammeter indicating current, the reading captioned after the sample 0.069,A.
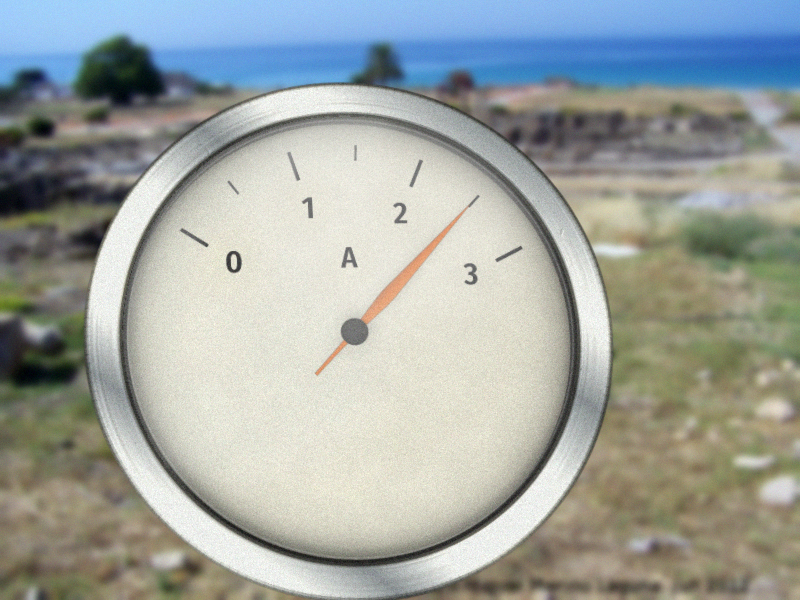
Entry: 2.5,A
